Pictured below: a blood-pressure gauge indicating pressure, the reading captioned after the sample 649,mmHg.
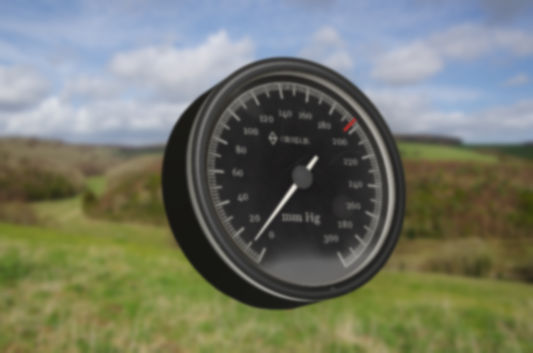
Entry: 10,mmHg
